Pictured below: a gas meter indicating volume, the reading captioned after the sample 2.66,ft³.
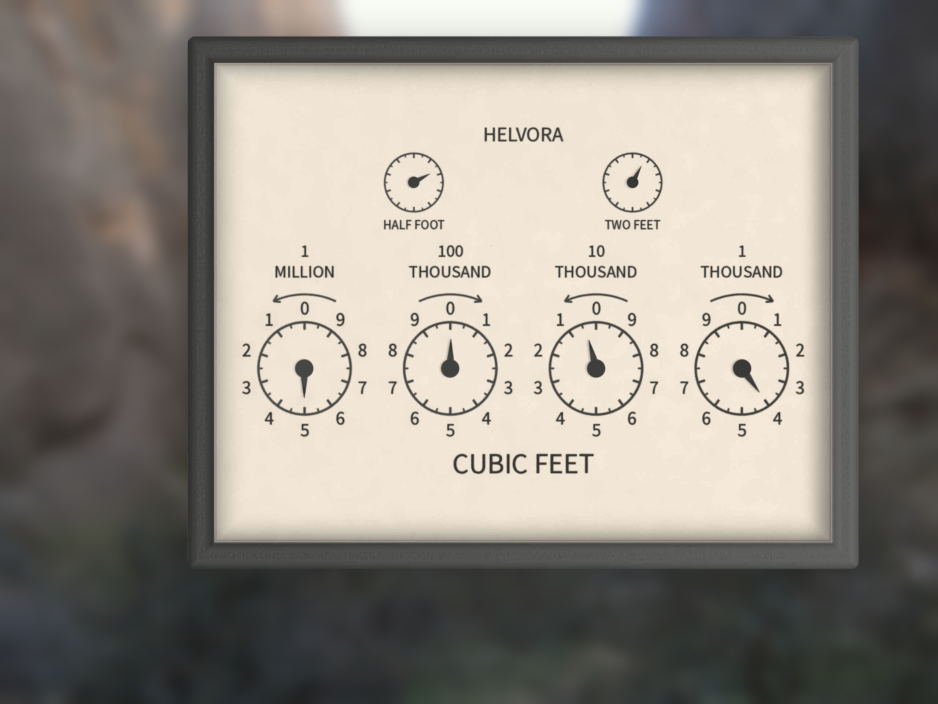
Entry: 500400,ft³
